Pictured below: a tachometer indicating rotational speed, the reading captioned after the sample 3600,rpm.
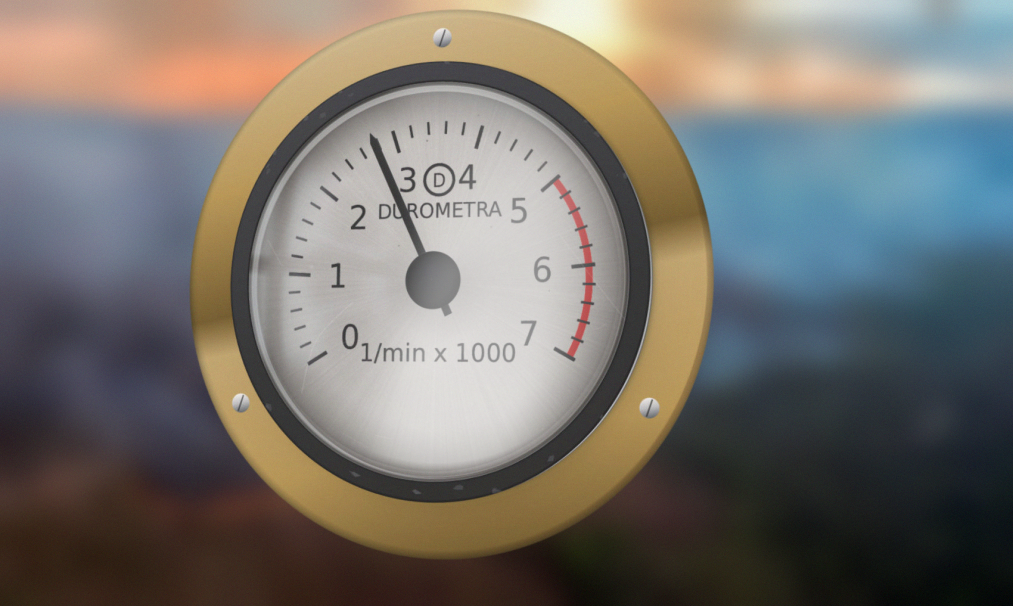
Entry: 2800,rpm
